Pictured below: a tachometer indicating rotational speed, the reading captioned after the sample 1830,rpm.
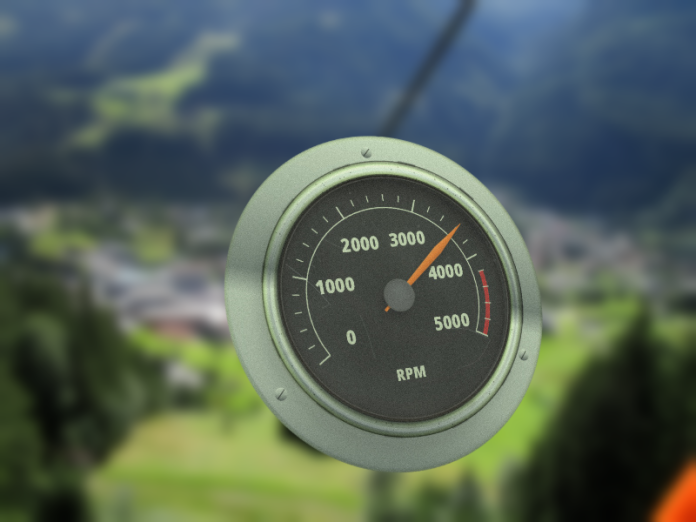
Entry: 3600,rpm
